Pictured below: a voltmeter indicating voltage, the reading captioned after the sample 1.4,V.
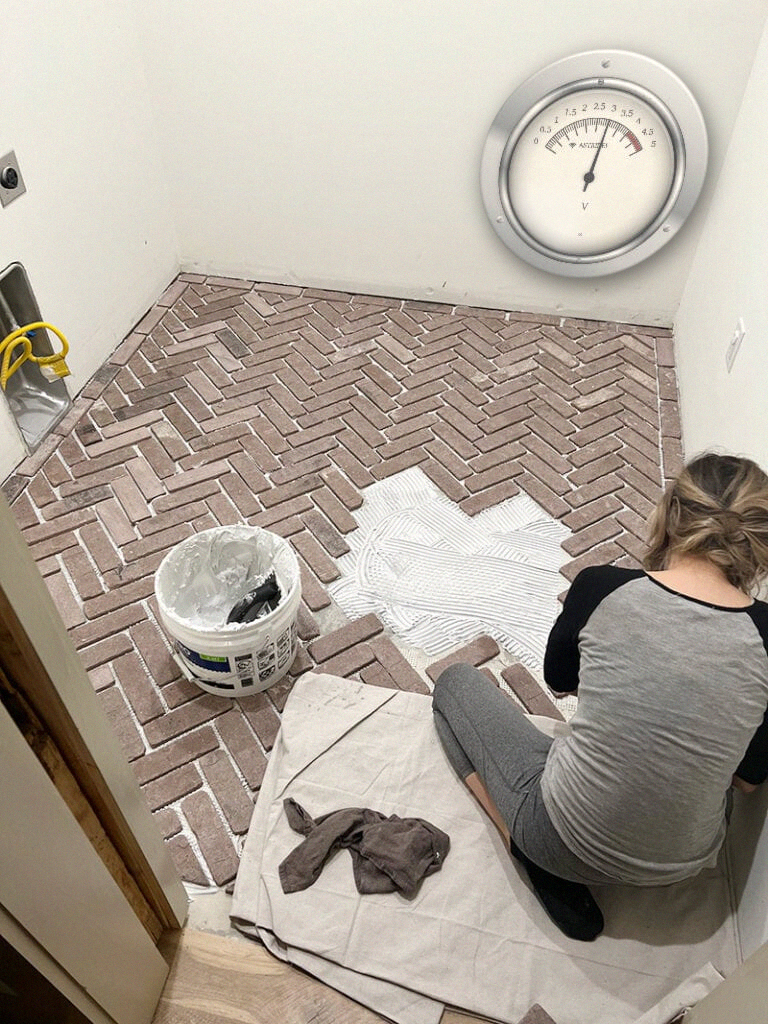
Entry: 3,V
